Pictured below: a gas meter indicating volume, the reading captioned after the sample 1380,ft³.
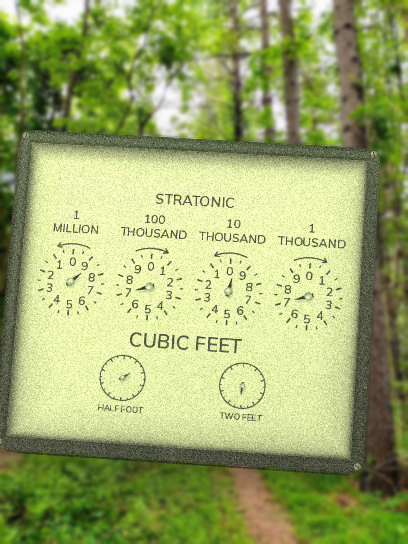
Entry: 869700,ft³
